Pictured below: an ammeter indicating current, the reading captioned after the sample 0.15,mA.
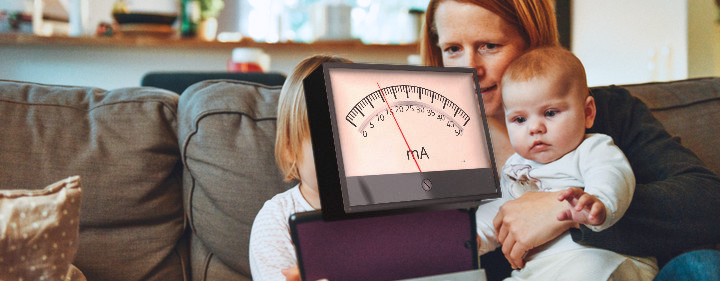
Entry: 15,mA
